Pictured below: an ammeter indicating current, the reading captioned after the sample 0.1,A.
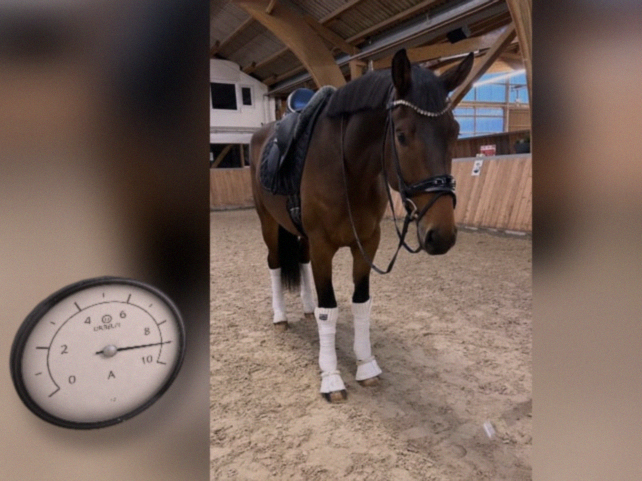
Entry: 9,A
